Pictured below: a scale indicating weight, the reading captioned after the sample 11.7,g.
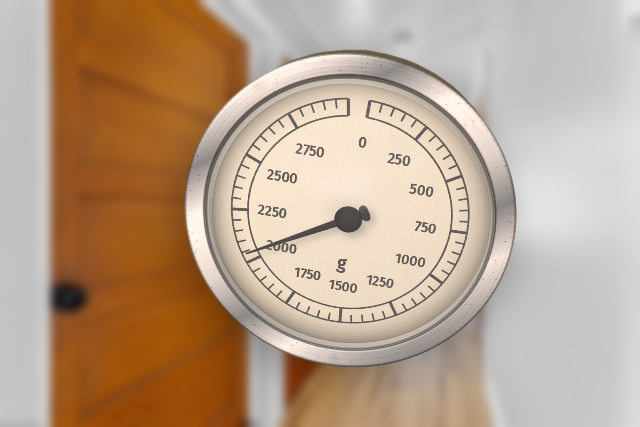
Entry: 2050,g
